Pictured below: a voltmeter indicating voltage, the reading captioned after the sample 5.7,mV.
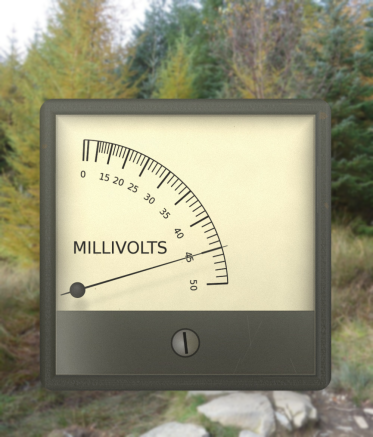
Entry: 45,mV
